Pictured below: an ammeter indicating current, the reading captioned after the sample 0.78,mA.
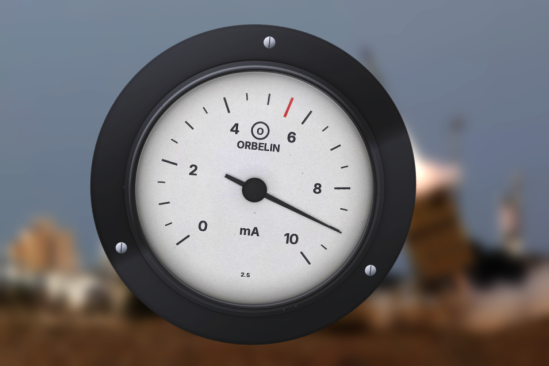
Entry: 9,mA
